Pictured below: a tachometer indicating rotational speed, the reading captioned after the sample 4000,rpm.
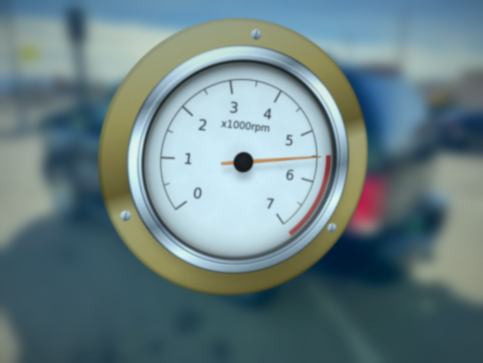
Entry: 5500,rpm
